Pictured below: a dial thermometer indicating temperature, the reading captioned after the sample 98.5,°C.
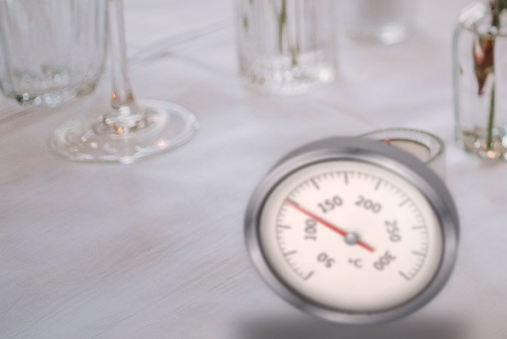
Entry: 125,°C
